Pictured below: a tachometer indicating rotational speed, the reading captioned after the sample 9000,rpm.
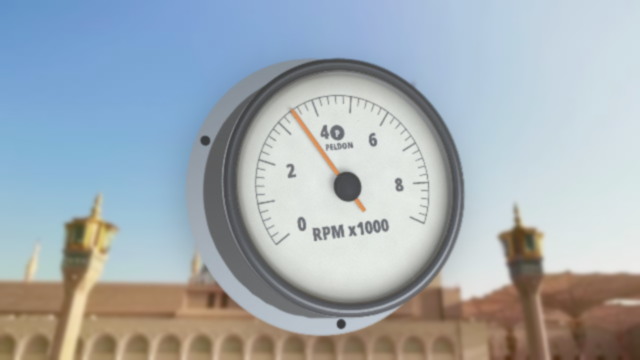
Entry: 3400,rpm
